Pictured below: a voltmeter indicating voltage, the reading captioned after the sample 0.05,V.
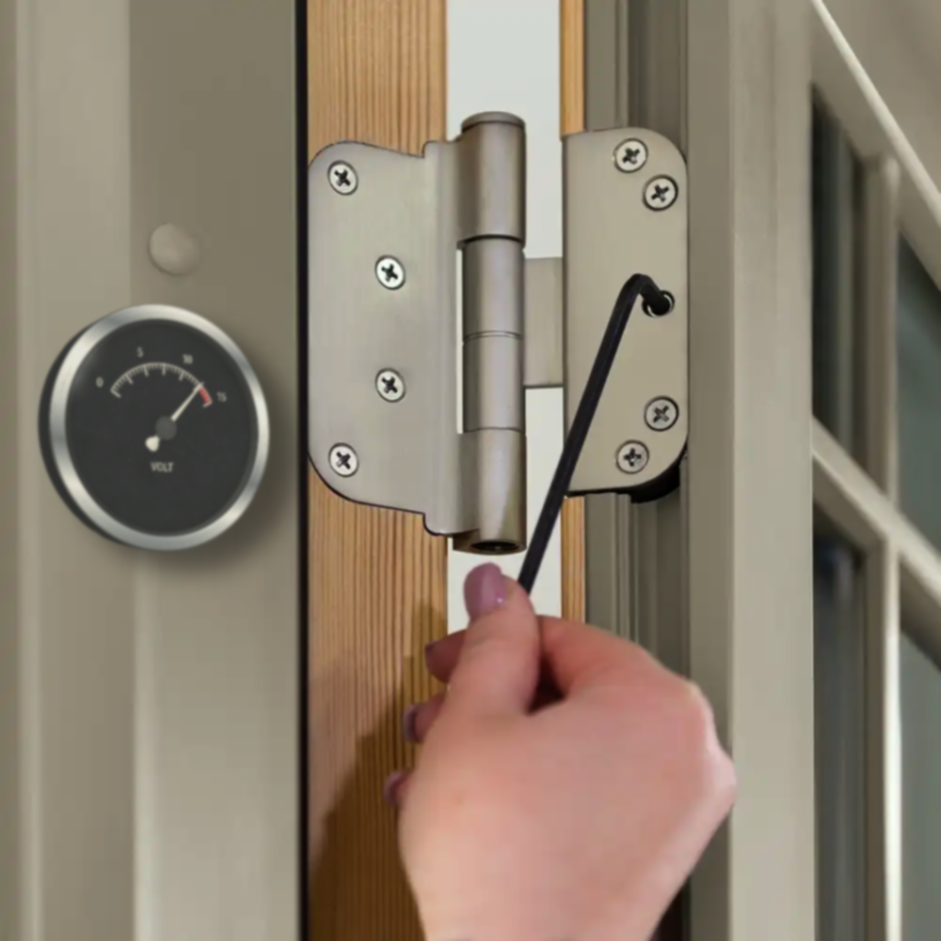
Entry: 12.5,V
